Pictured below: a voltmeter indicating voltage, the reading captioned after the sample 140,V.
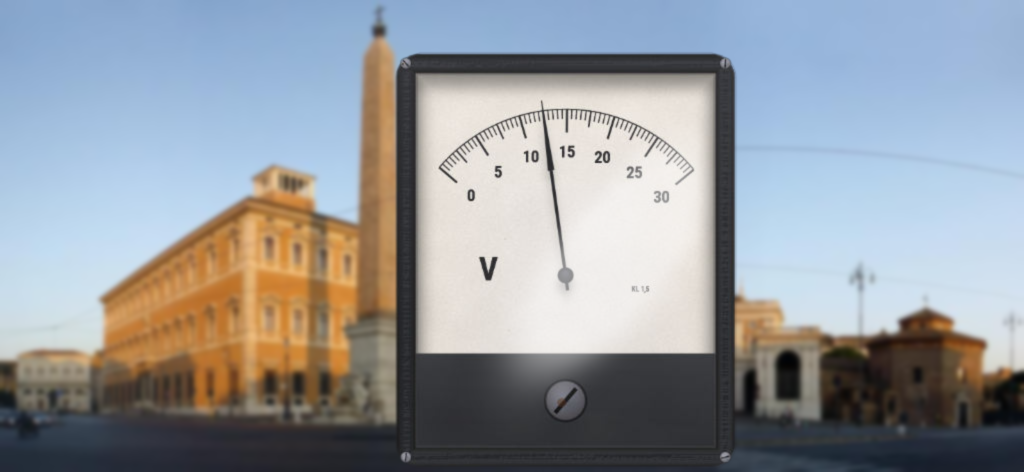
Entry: 12.5,V
